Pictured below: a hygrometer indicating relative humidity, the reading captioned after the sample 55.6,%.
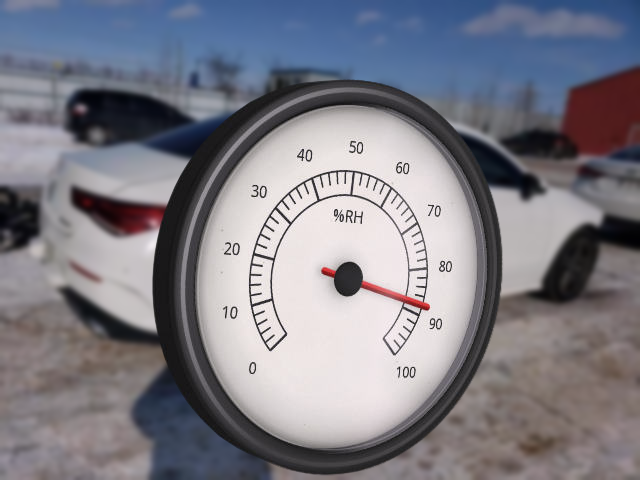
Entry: 88,%
